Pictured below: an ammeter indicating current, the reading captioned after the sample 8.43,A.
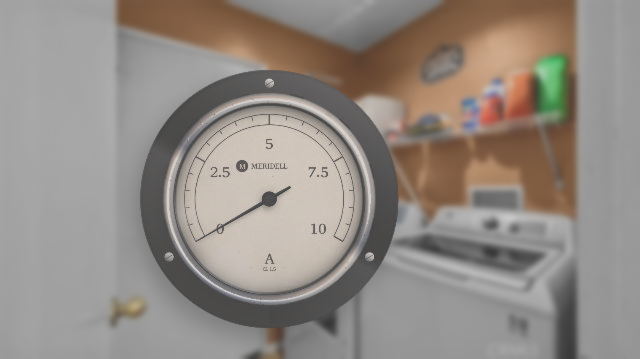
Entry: 0,A
